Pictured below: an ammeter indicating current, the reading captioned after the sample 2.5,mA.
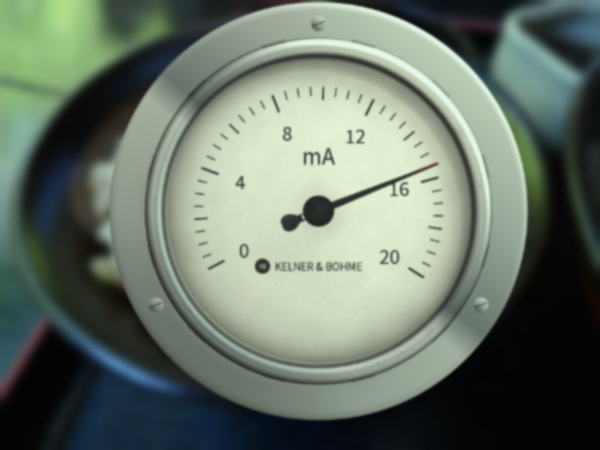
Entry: 15.5,mA
